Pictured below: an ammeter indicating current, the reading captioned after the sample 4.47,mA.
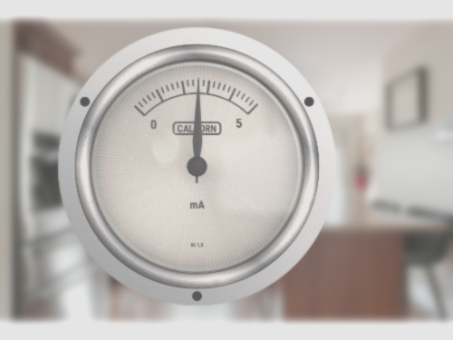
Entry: 2.6,mA
